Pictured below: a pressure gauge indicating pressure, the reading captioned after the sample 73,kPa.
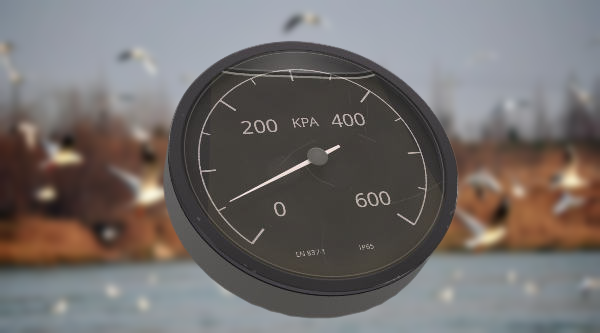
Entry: 50,kPa
